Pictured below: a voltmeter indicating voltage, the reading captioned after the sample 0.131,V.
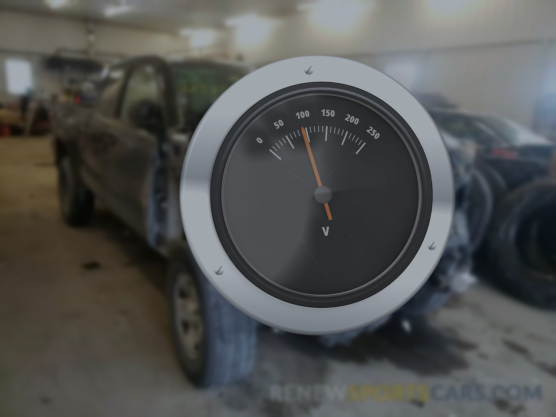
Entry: 90,V
